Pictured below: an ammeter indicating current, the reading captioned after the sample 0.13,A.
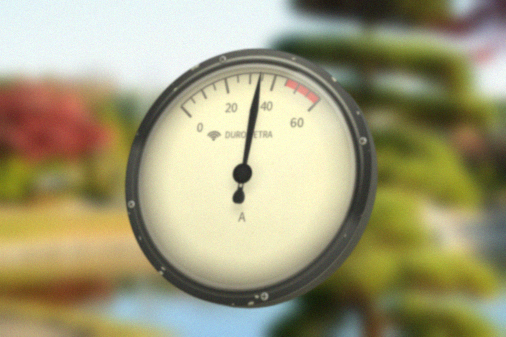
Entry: 35,A
